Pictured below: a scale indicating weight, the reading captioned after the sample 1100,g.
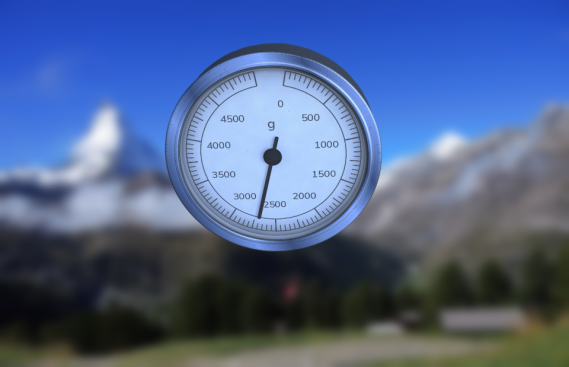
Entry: 2700,g
